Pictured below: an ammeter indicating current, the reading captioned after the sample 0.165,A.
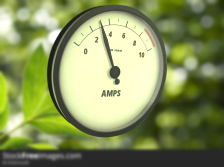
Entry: 3,A
